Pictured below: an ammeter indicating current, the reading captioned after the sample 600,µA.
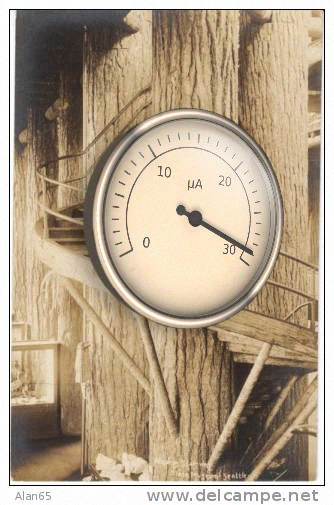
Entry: 29,µA
